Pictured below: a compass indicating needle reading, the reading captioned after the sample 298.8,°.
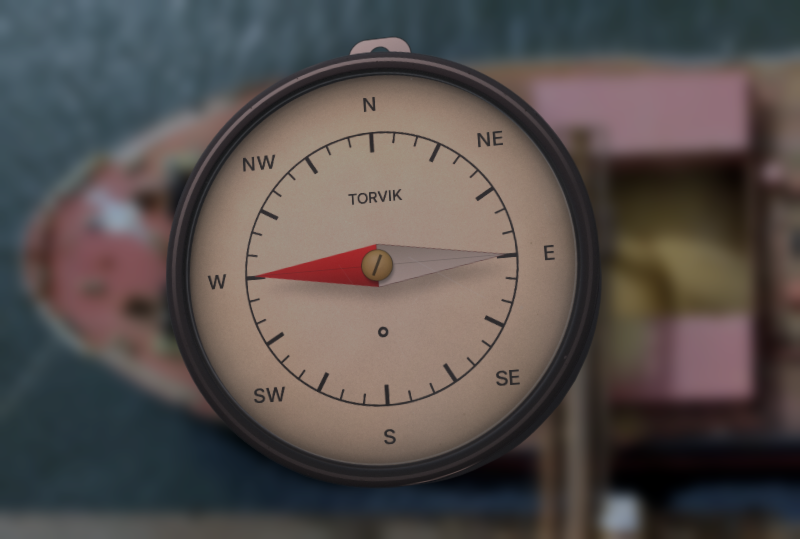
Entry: 270,°
